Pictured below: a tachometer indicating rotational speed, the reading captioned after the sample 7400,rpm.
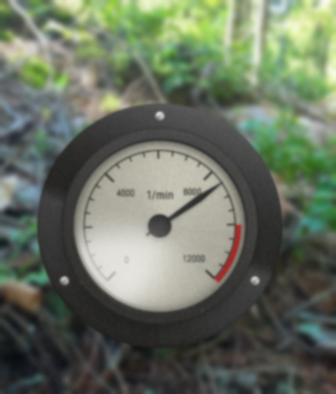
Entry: 8500,rpm
